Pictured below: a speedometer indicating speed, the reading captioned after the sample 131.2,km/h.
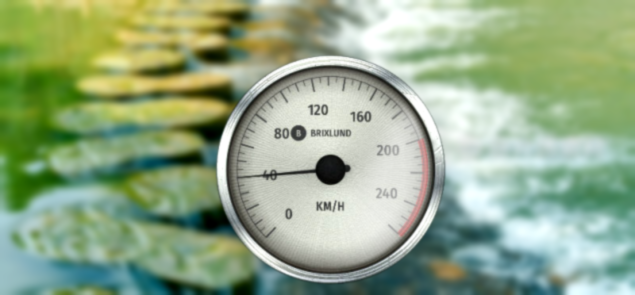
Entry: 40,km/h
